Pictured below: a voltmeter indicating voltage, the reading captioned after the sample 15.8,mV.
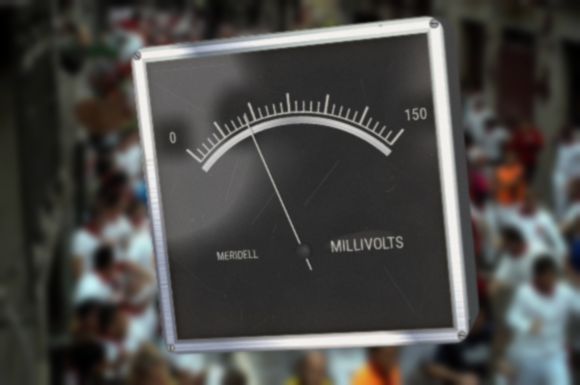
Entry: 45,mV
